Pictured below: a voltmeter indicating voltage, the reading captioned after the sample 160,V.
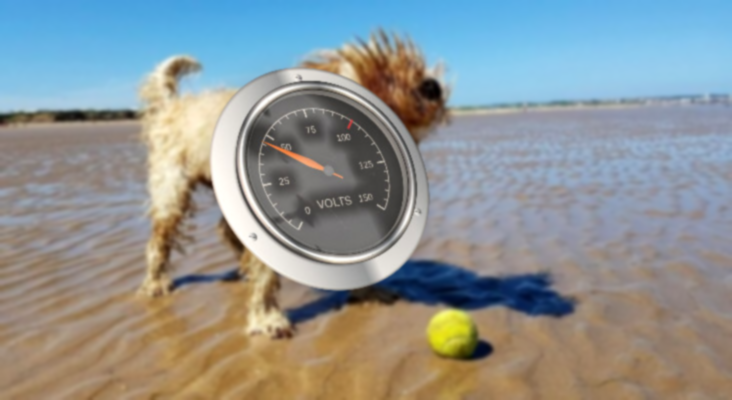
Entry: 45,V
